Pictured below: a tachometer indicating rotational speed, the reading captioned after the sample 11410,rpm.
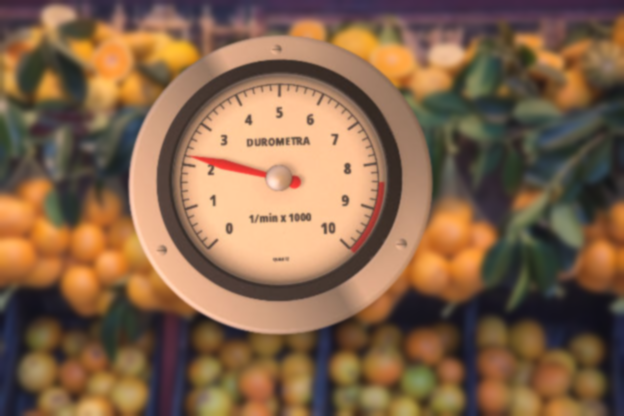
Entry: 2200,rpm
